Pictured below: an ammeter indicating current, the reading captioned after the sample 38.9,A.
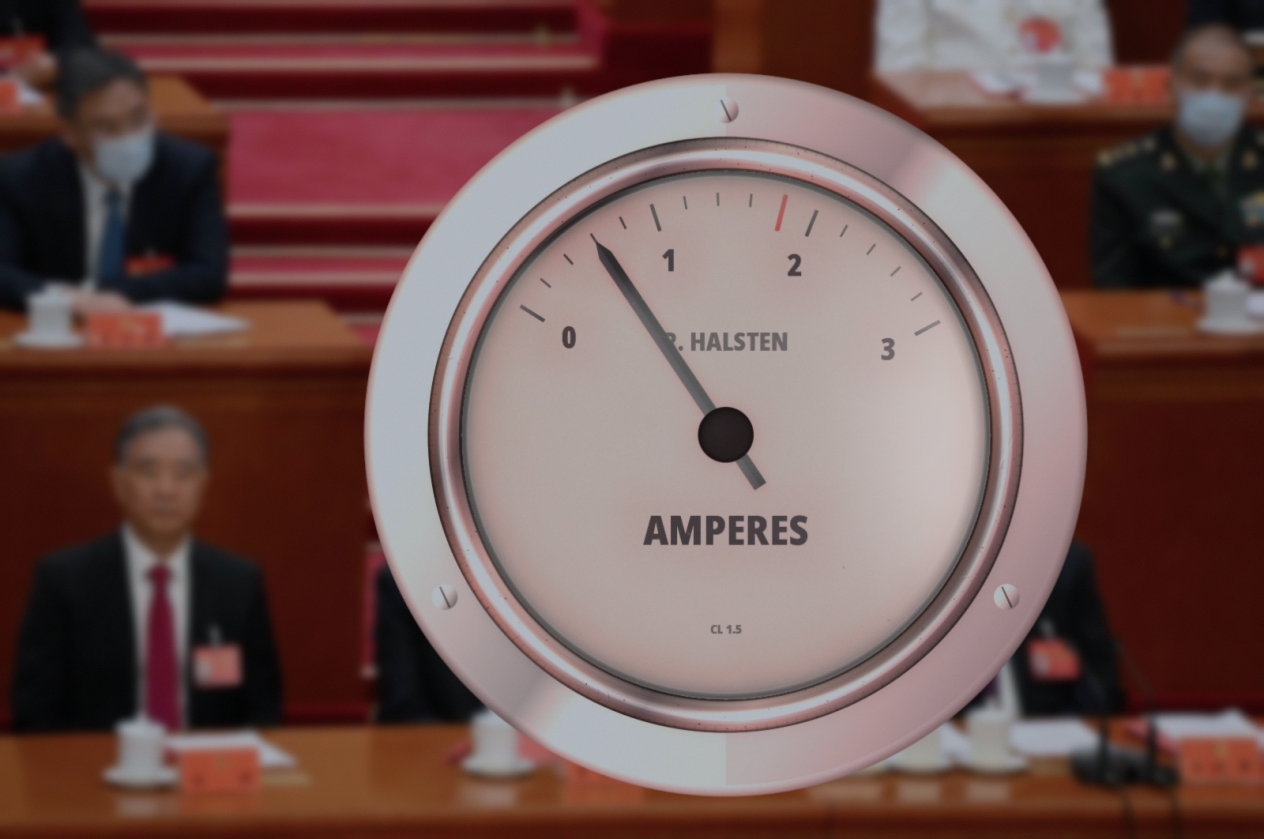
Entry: 0.6,A
